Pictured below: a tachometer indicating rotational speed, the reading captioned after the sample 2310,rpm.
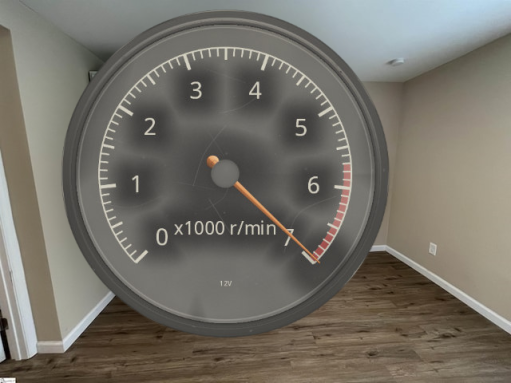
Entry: 6950,rpm
